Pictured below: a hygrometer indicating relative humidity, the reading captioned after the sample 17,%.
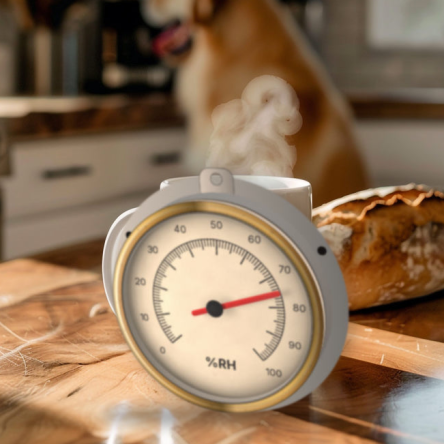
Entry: 75,%
